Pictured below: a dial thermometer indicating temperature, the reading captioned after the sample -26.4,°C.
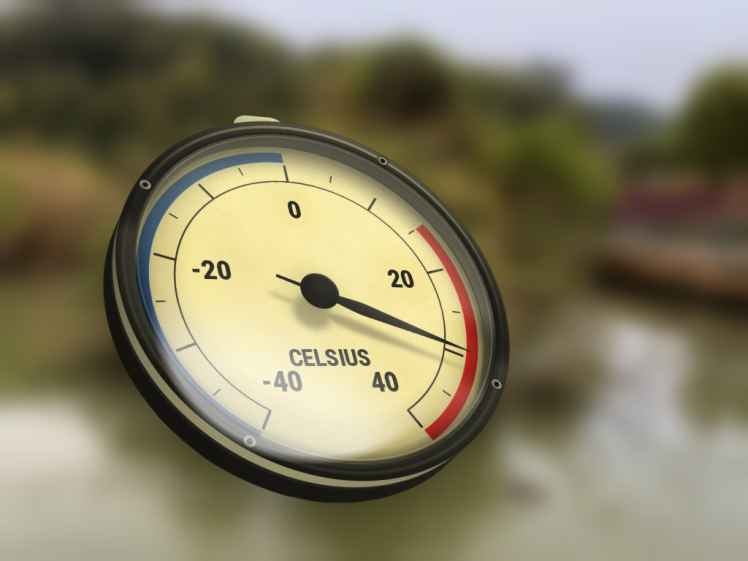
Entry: 30,°C
